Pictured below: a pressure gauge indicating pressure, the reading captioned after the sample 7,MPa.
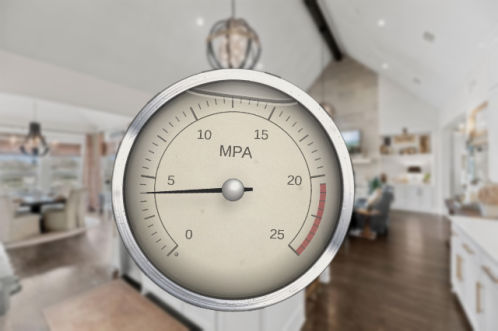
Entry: 4,MPa
